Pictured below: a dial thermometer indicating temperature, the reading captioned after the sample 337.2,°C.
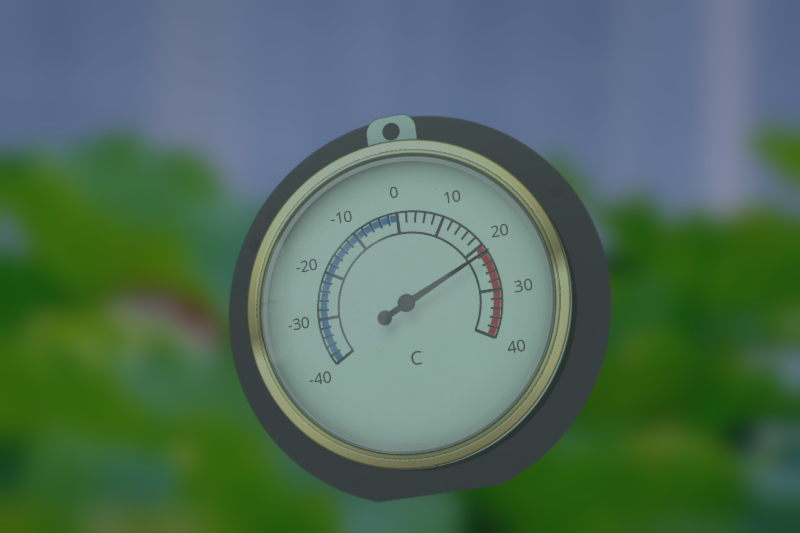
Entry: 22,°C
